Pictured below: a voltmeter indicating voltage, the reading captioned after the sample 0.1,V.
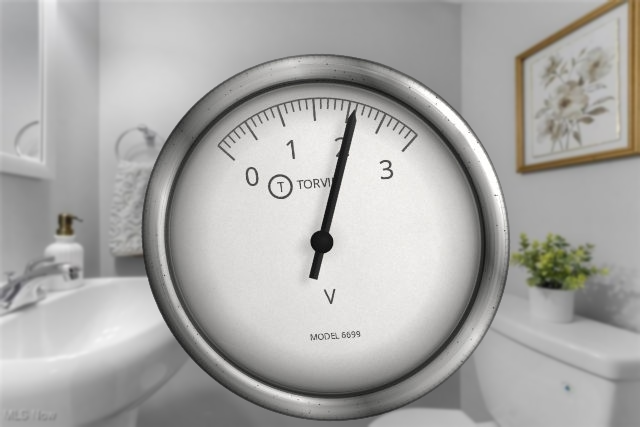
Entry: 2.1,V
